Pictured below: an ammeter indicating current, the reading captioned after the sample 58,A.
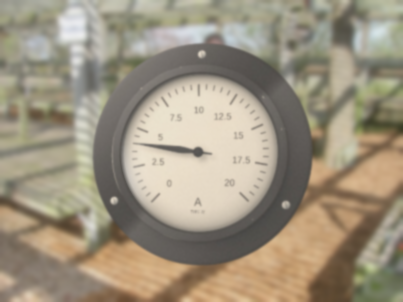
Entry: 4,A
